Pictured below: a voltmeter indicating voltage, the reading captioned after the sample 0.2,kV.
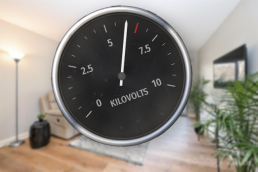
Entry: 6,kV
